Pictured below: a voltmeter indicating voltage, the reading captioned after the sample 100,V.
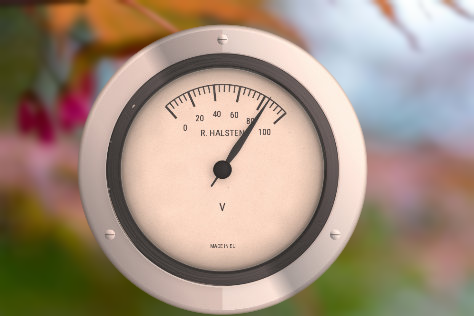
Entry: 84,V
